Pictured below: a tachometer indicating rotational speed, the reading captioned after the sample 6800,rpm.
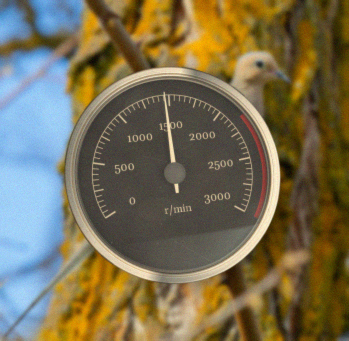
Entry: 1450,rpm
